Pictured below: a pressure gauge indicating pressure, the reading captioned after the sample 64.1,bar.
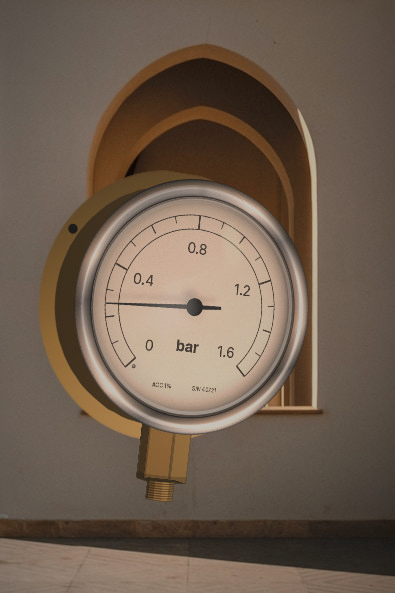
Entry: 0.25,bar
